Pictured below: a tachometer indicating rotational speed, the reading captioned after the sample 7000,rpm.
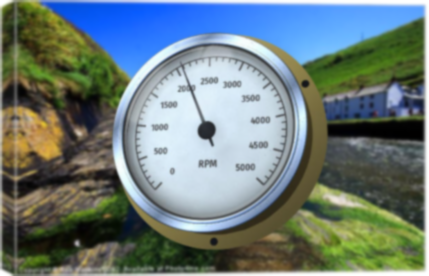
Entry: 2100,rpm
